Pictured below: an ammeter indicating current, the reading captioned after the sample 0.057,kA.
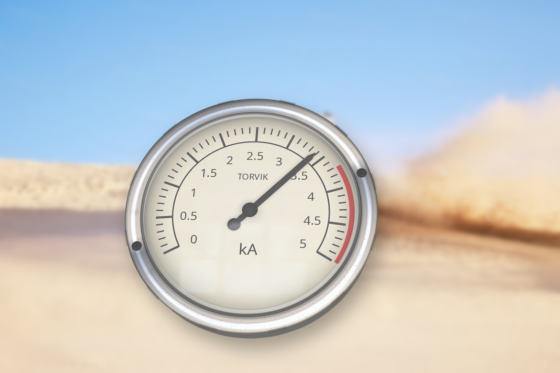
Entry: 3.4,kA
